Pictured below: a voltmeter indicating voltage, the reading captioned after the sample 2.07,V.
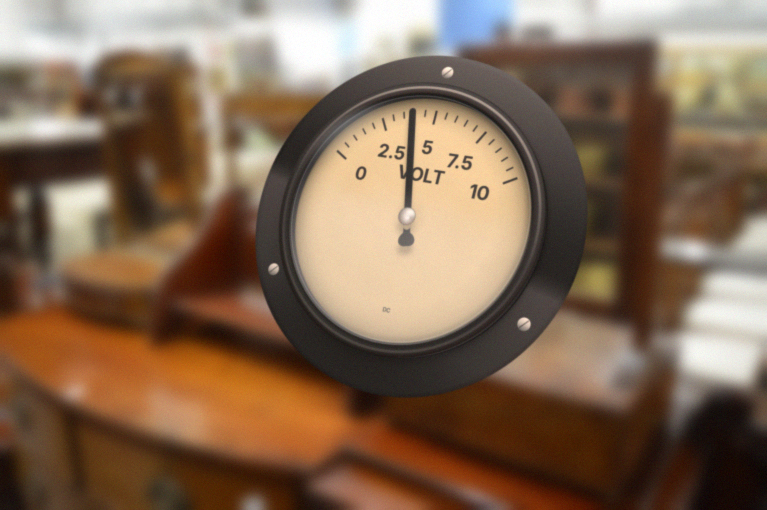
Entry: 4,V
